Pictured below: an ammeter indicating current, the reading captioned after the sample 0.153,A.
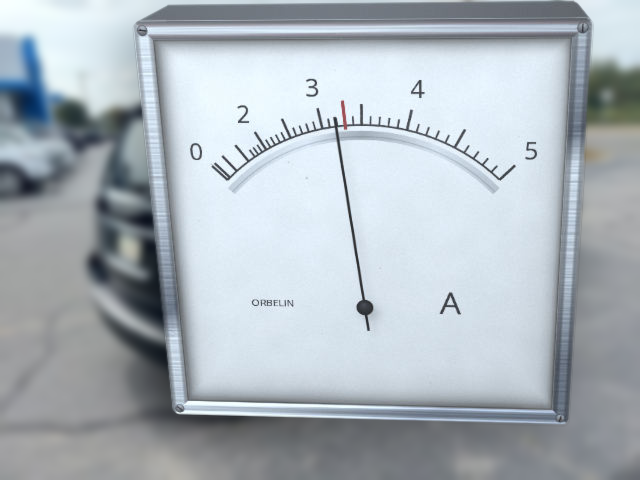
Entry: 3.2,A
